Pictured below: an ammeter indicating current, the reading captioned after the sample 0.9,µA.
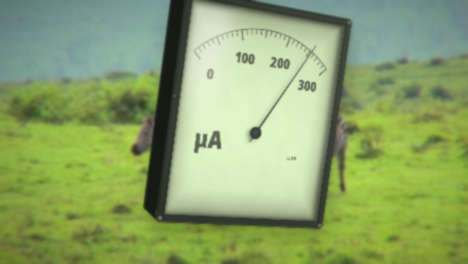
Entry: 250,µA
